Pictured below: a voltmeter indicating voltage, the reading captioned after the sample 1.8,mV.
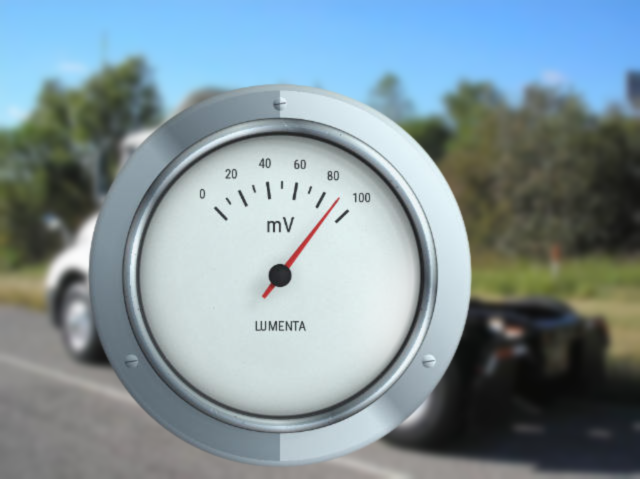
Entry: 90,mV
